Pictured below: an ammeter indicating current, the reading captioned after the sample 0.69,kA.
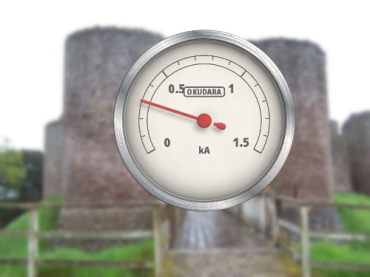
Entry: 0.3,kA
